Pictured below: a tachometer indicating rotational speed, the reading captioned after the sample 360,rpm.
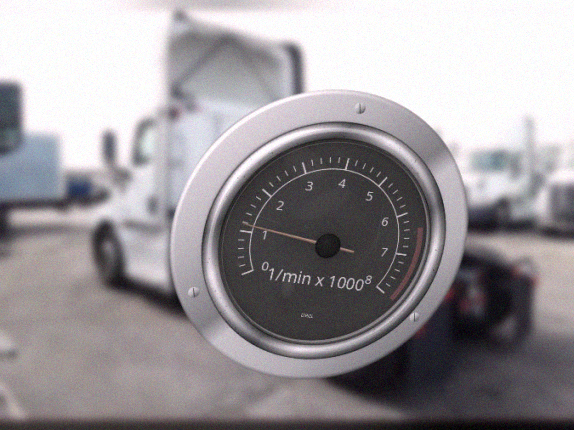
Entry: 1200,rpm
